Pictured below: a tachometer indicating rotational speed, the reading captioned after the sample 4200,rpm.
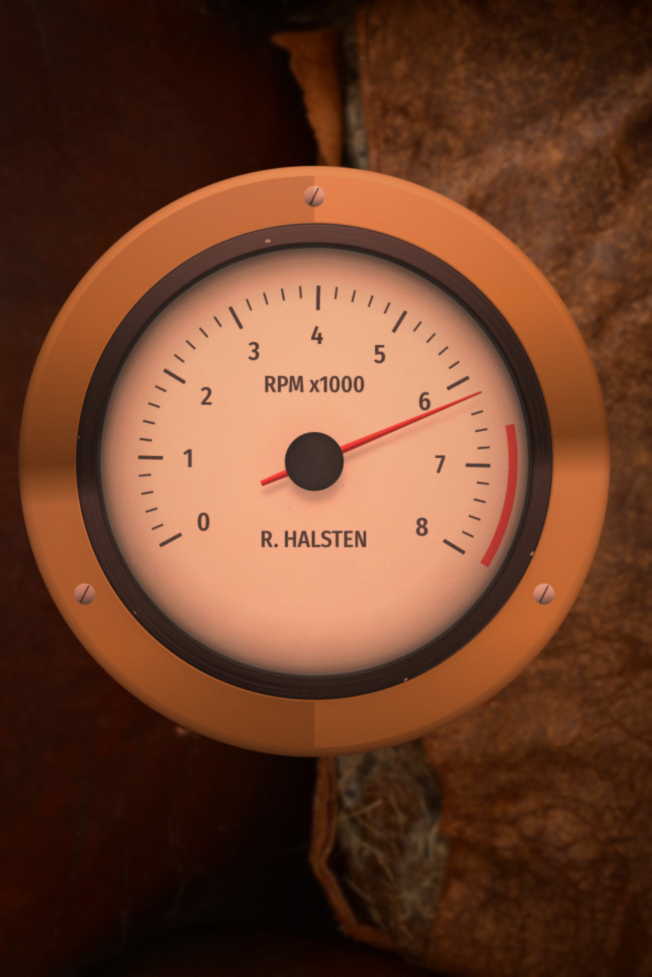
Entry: 6200,rpm
